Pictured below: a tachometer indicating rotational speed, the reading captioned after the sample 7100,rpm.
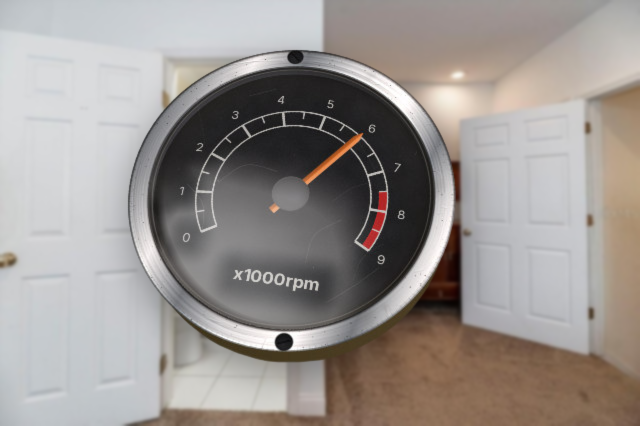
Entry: 6000,rpm
